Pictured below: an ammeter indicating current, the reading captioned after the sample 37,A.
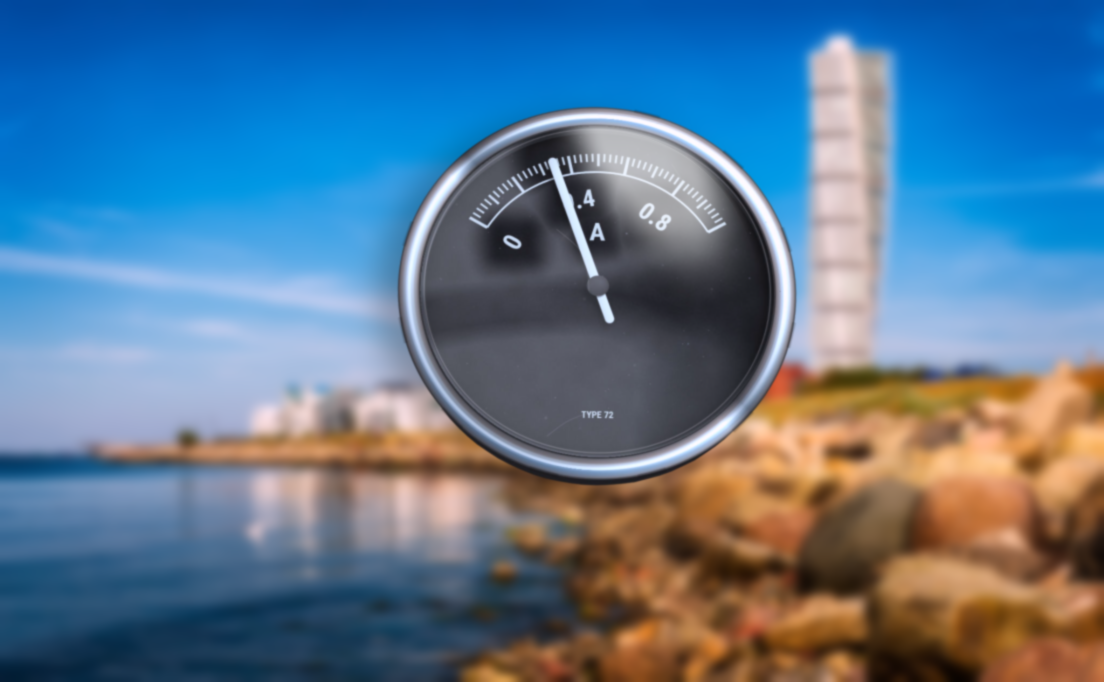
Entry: 0.34,A
